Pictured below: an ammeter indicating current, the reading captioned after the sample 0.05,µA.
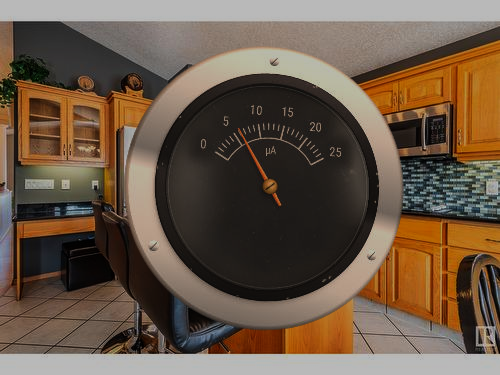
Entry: 6,µA
